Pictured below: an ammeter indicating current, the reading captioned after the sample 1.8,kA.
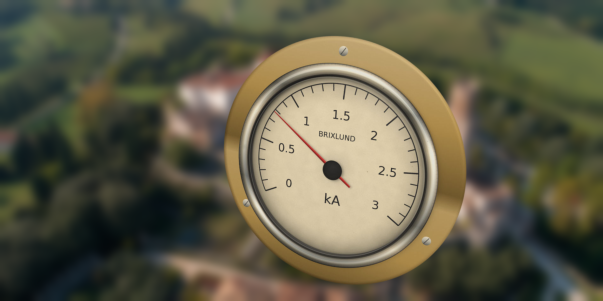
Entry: 0.8,kA
